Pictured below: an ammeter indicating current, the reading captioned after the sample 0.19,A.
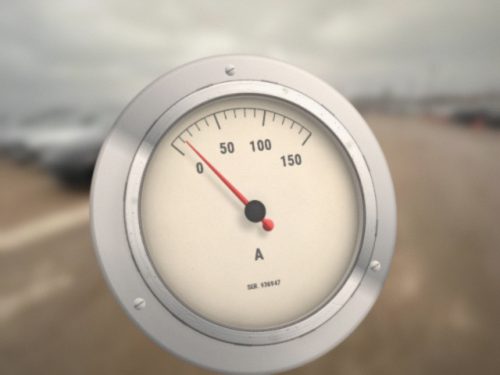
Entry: 10,A
